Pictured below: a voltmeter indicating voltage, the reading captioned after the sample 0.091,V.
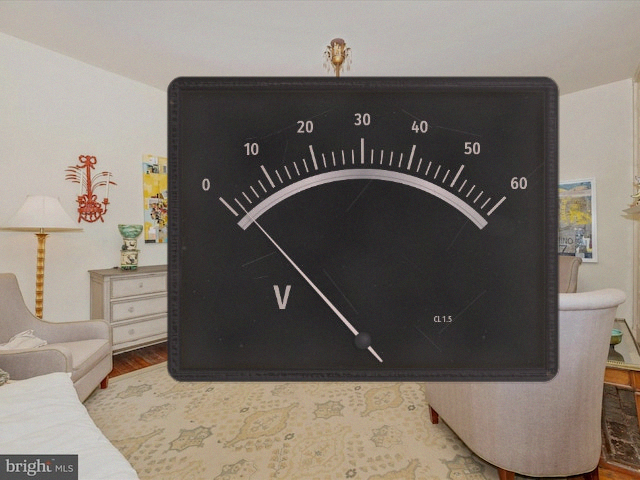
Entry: 2,V
